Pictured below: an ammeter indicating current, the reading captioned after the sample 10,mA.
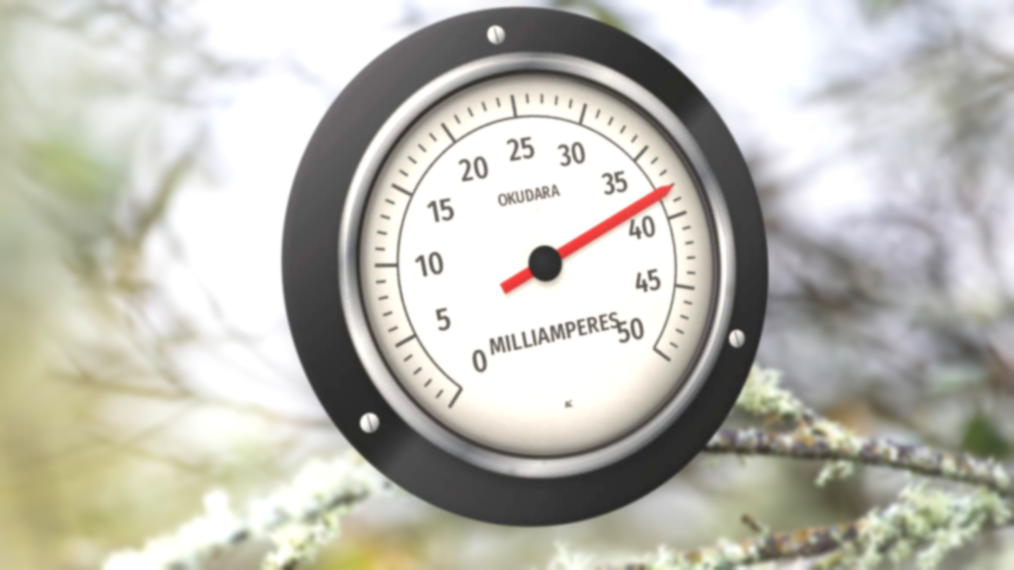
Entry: 38,mA
